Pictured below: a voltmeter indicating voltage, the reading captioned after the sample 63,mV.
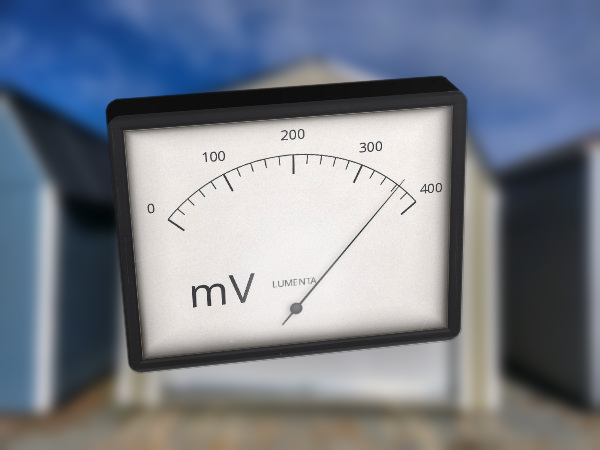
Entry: 360,mV
